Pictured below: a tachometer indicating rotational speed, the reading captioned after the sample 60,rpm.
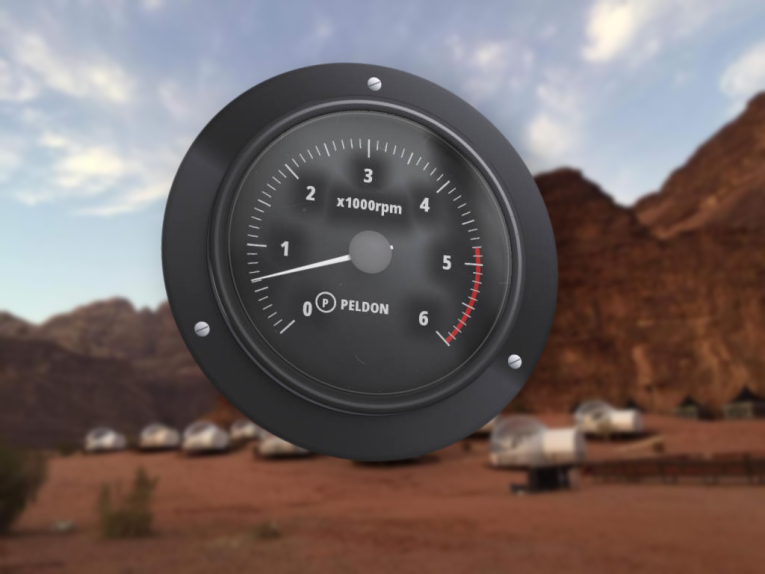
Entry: 600,rpm
